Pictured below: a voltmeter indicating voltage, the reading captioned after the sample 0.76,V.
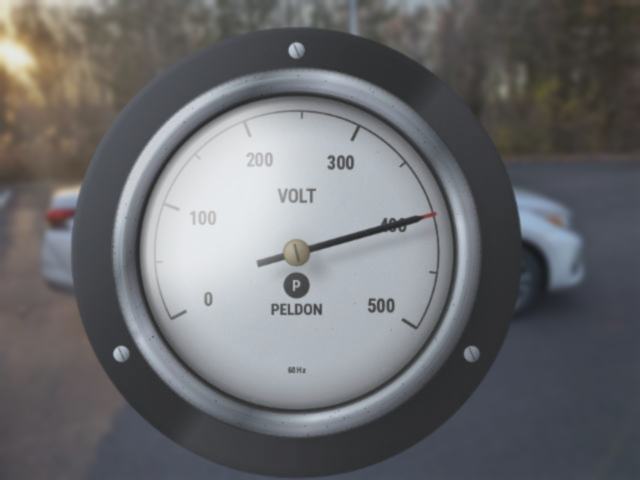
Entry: 400,V
